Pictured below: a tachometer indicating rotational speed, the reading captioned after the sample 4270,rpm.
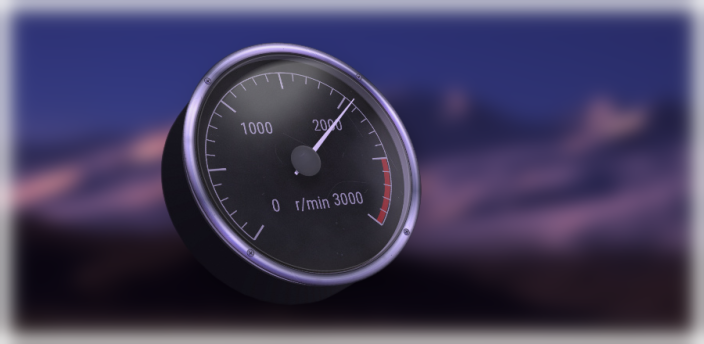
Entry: 2050,rpm
